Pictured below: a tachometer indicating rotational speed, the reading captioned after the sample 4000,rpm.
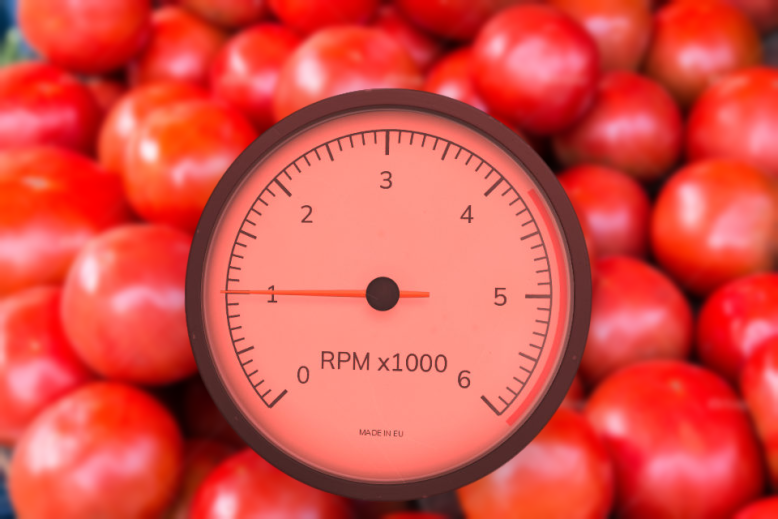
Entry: 1000,rpm
